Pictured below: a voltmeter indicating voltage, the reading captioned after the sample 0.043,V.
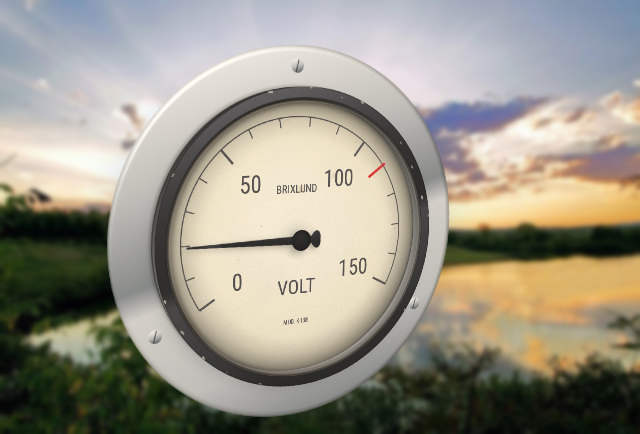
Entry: 20,V
